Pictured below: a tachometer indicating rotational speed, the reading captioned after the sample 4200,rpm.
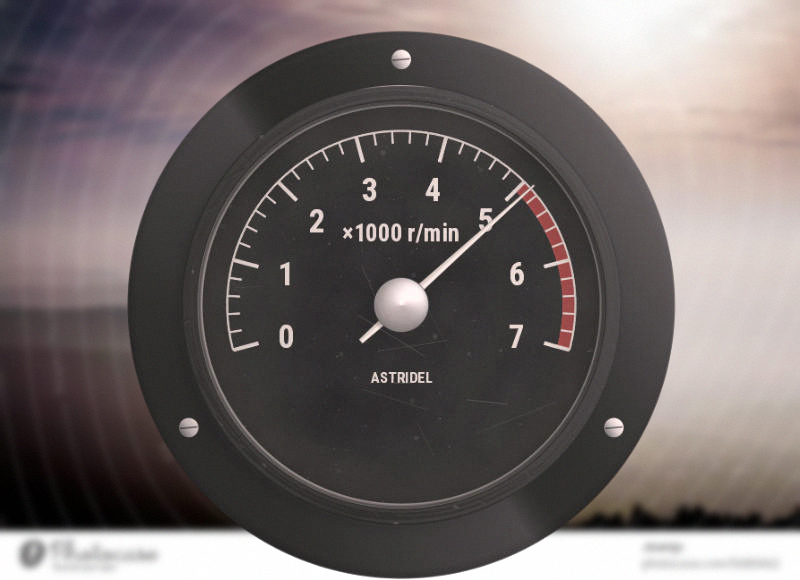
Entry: 5100,rpm
